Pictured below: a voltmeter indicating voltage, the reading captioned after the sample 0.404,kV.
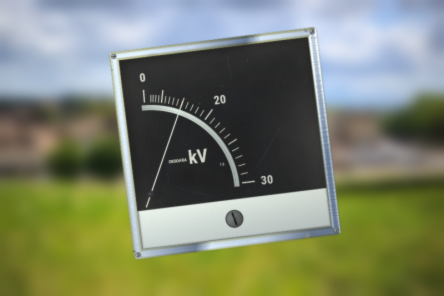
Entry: 15,kV
